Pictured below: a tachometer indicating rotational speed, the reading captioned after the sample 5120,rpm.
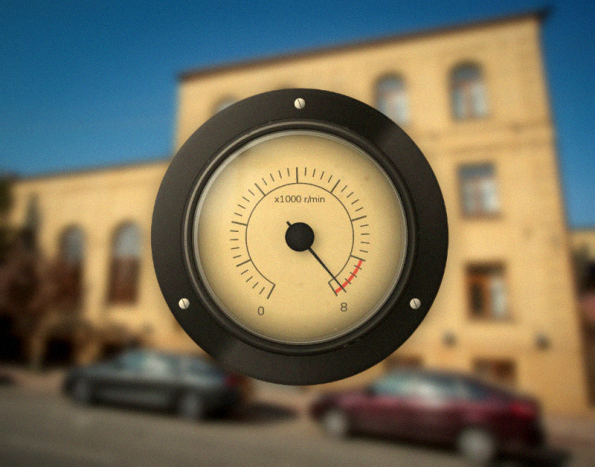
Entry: 7800,rpm
